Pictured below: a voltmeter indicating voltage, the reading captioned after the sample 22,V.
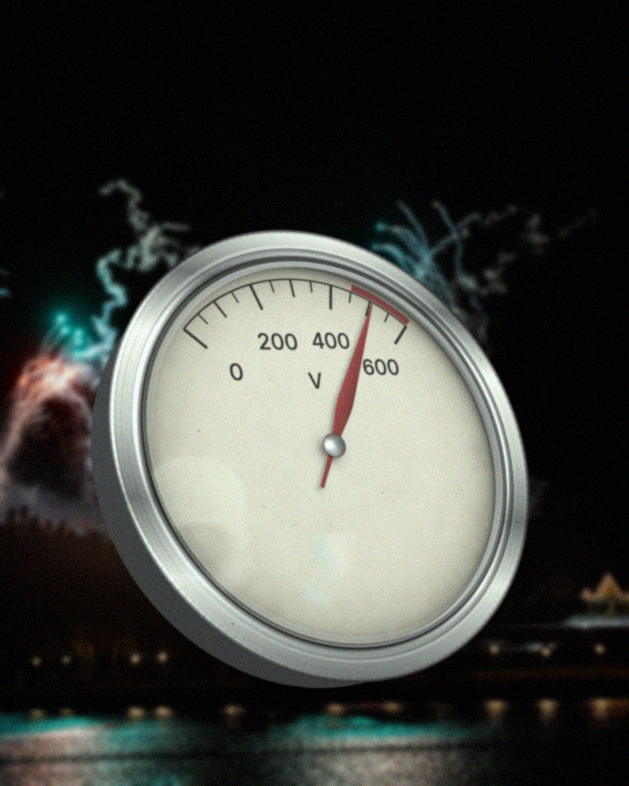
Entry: 500,V
